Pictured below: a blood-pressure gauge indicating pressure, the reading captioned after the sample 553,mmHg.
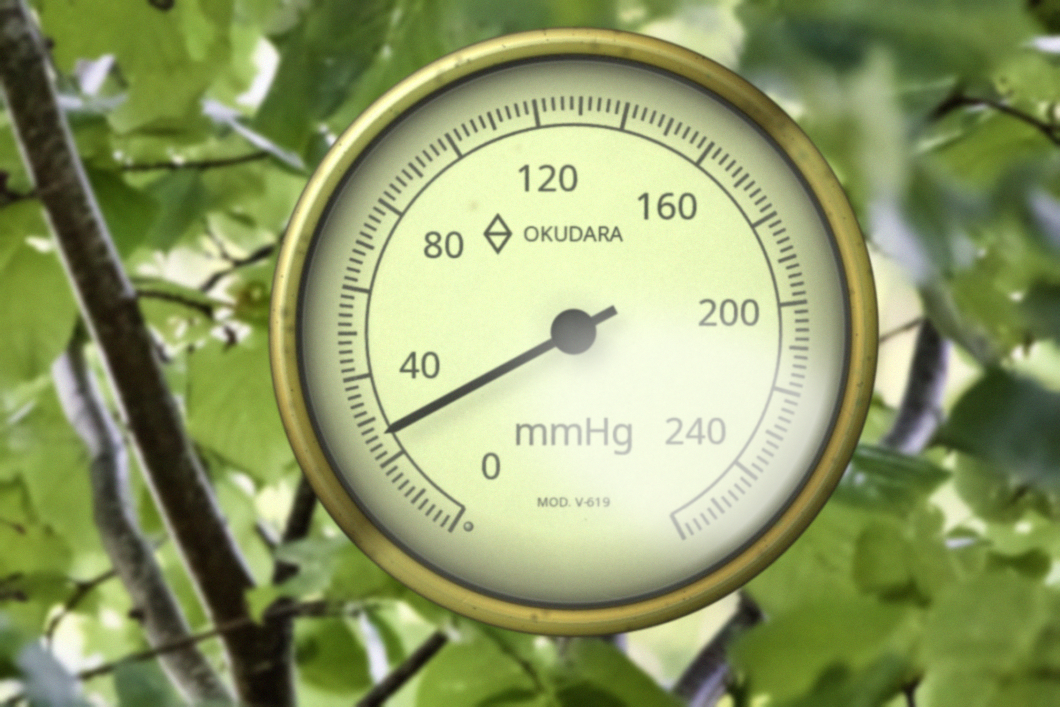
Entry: 26,mmHg
